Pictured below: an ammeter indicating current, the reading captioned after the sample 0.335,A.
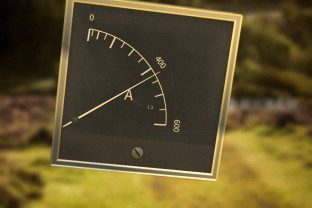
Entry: 425,A
